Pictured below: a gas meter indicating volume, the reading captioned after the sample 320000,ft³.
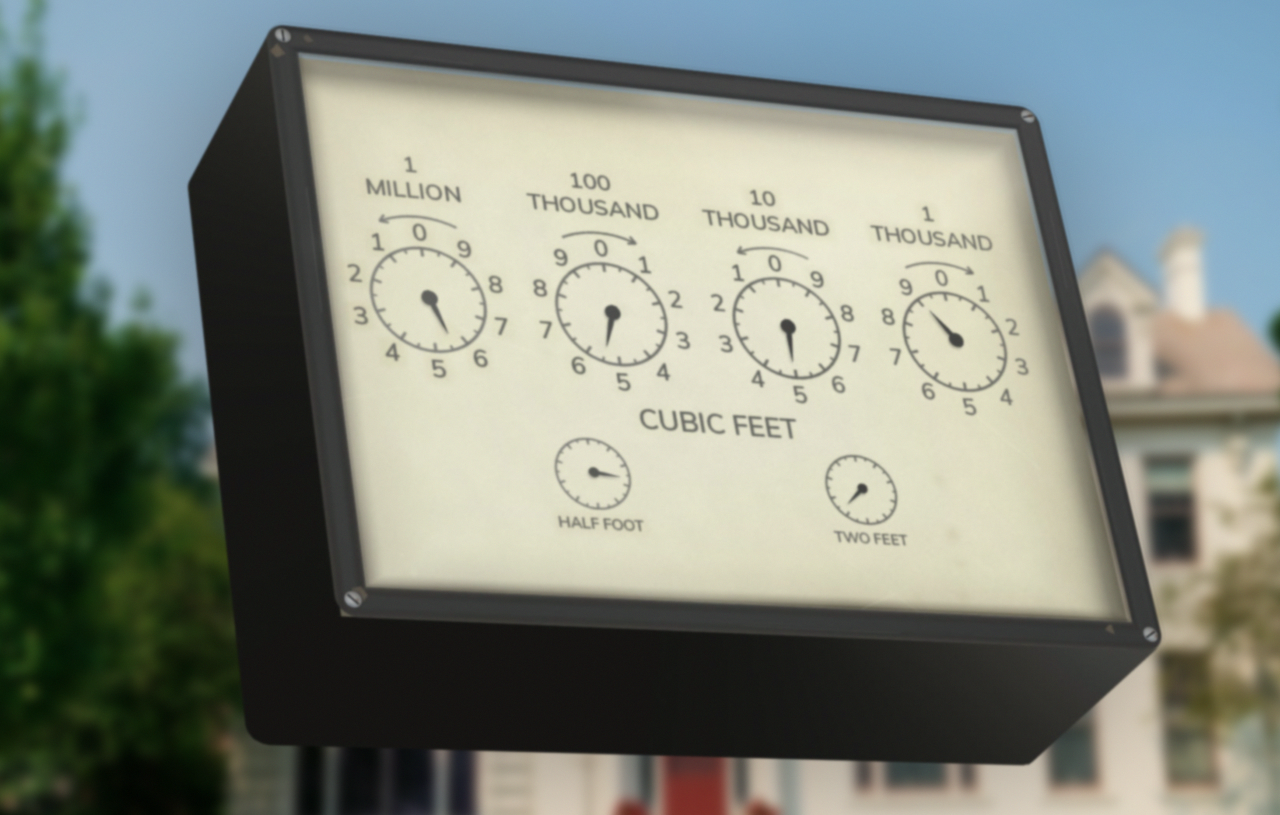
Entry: 554900,ft³
